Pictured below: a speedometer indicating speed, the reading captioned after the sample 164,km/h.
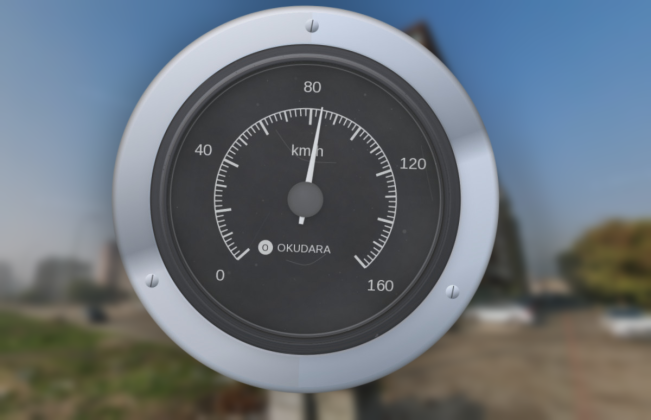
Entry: 84,km/h
